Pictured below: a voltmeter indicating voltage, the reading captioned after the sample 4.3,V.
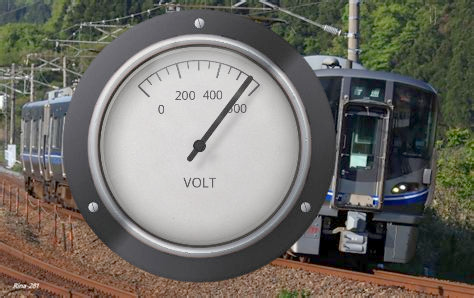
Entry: 550,V
